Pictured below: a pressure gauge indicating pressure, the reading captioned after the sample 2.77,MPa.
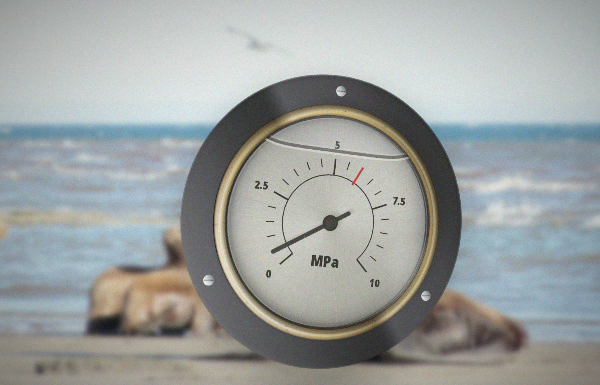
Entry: 0.5,MPa
